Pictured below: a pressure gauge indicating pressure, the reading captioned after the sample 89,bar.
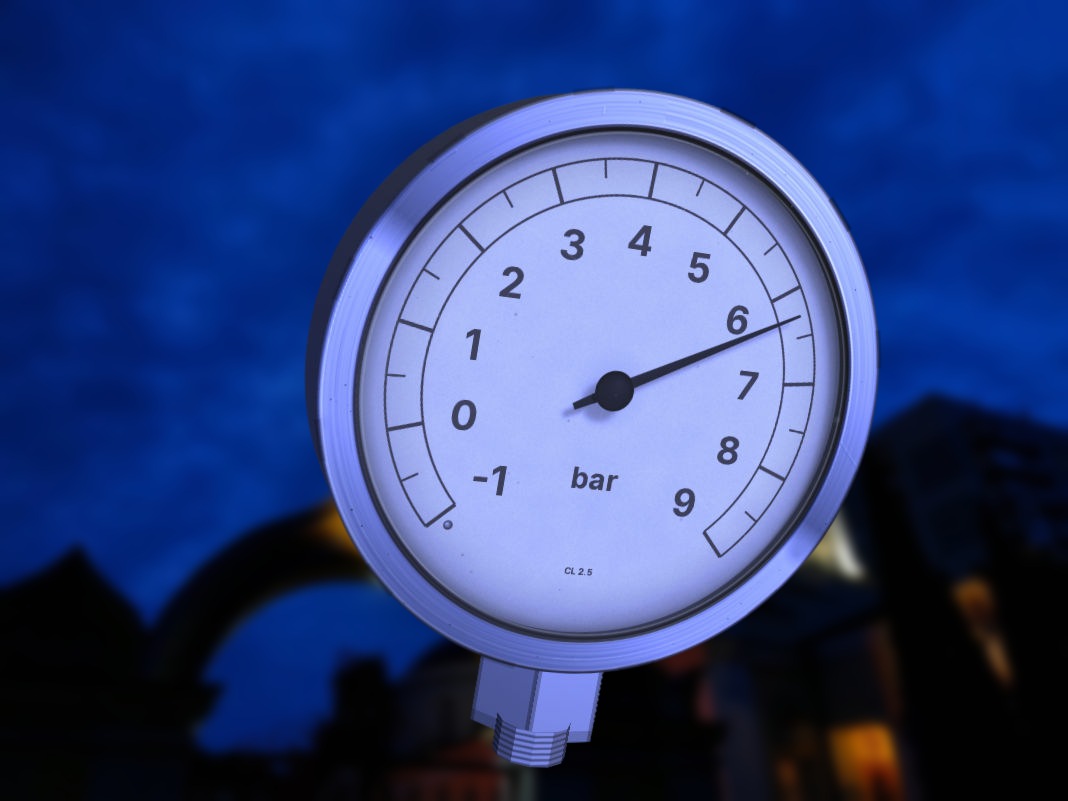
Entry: 6.25,bar
